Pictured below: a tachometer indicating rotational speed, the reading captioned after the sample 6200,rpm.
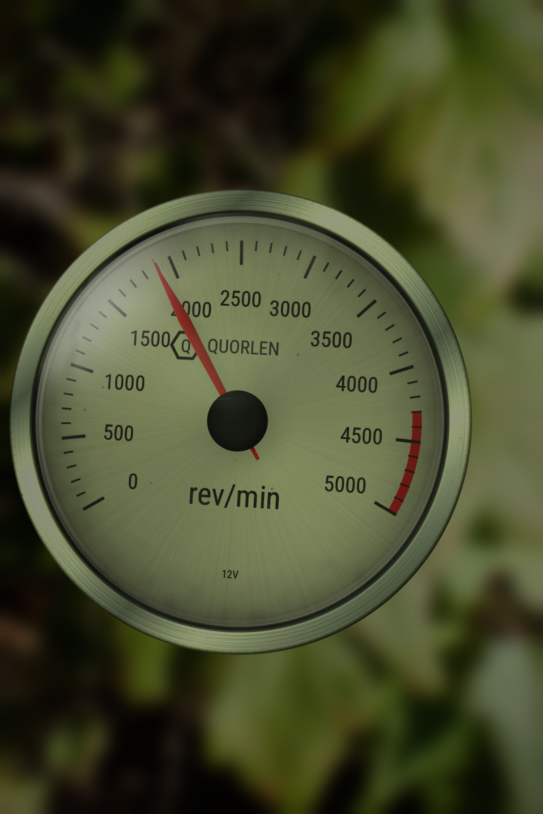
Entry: 1900,rpm
